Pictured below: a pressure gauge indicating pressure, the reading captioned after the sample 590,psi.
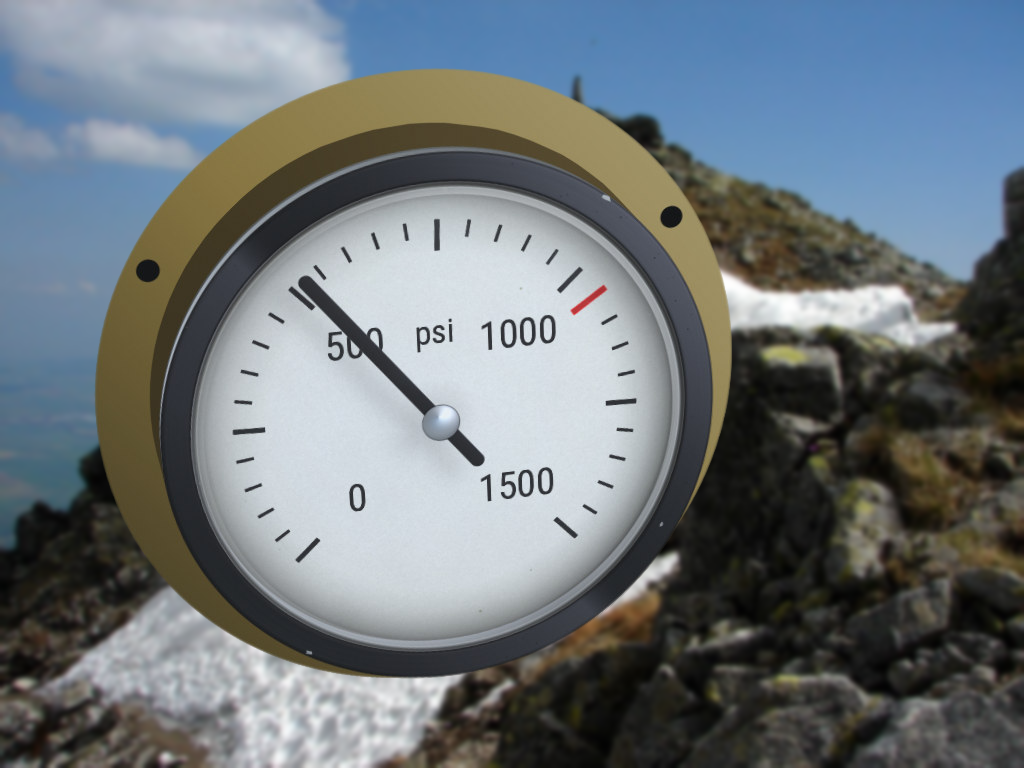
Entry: 525,psi
